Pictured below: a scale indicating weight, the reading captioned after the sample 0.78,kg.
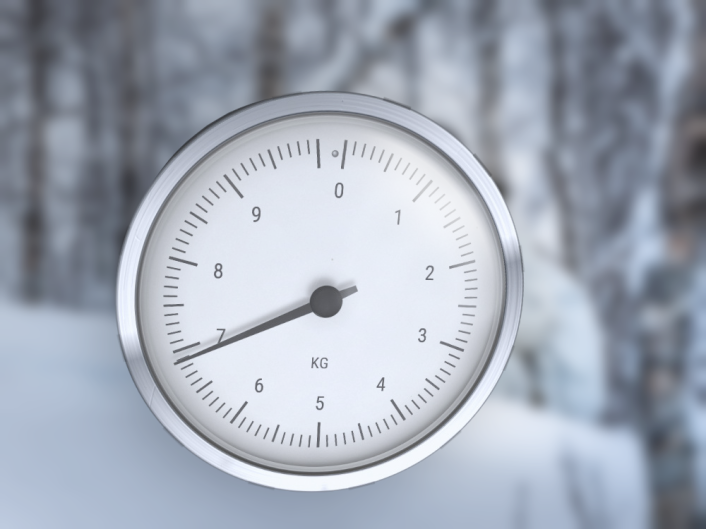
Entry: 6.9,kg
